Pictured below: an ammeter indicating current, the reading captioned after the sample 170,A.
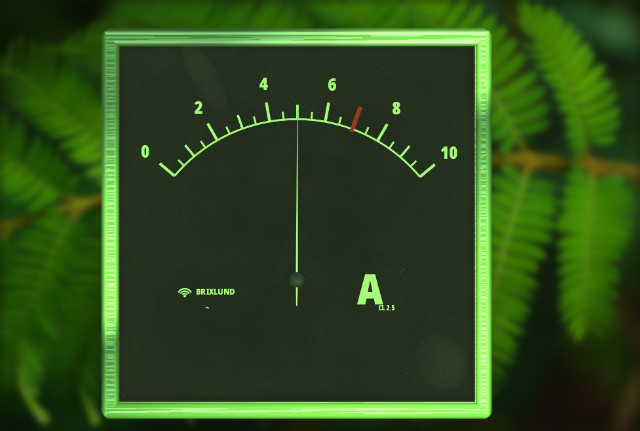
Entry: 5,A
